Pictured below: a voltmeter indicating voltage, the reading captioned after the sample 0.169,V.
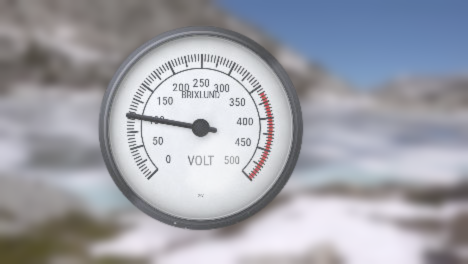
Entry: 100,V
